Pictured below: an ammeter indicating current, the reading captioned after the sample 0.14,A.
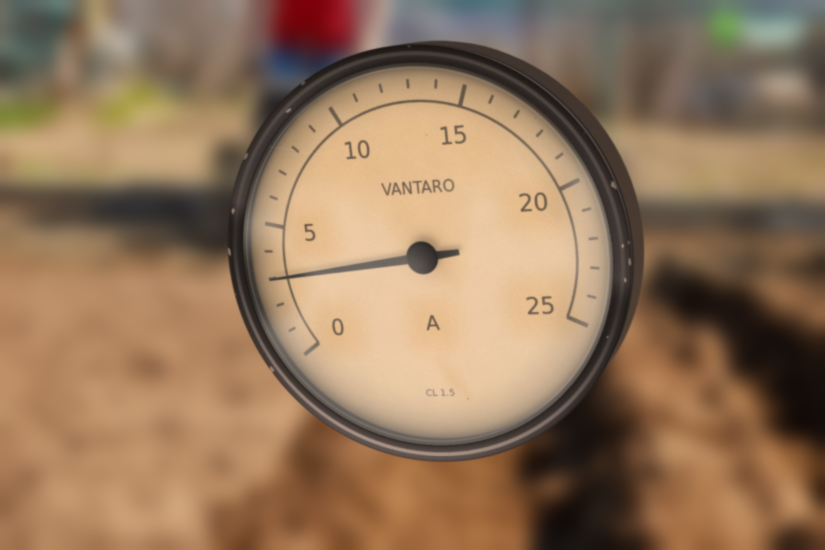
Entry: 3,A
